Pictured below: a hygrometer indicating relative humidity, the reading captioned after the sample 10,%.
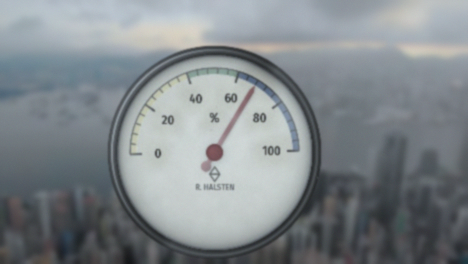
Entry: 68,%
